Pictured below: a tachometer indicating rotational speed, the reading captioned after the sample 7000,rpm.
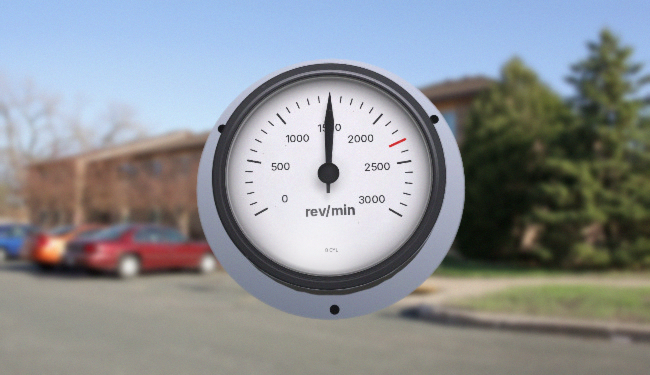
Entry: 1500,rpm
